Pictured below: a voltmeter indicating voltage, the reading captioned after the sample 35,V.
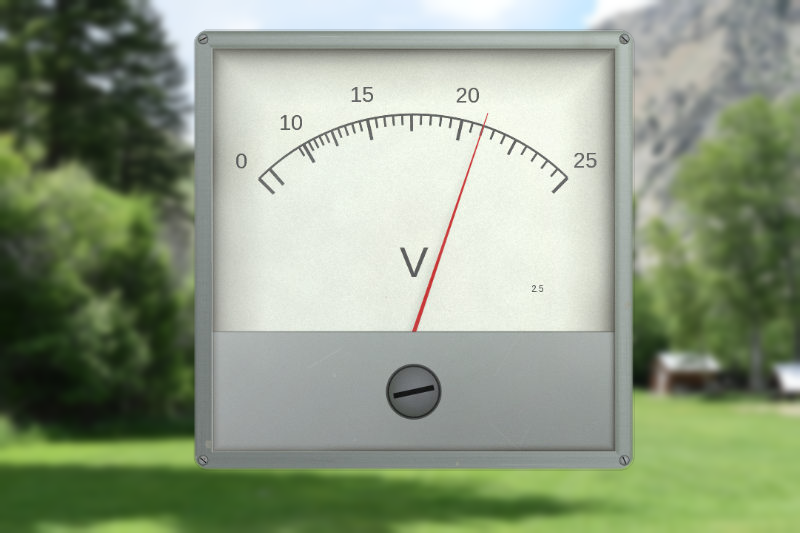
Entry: 21,V
